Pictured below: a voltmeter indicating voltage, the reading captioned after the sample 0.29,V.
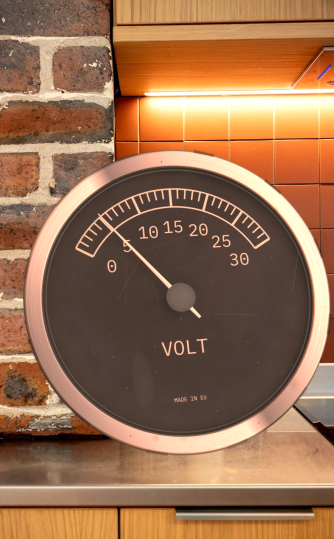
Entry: 5,V
